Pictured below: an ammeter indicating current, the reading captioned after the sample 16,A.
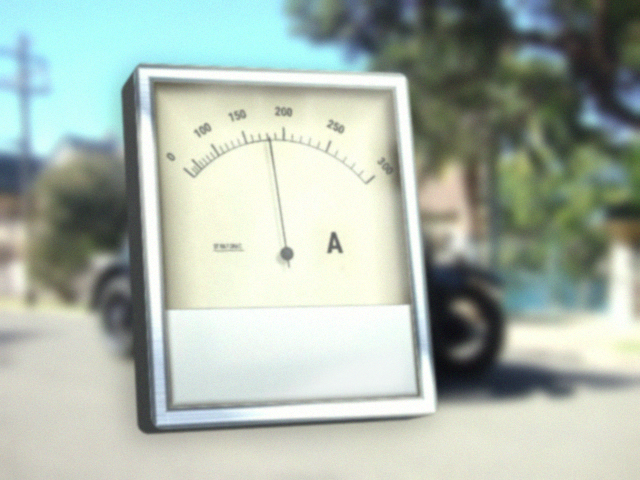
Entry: 180,A
